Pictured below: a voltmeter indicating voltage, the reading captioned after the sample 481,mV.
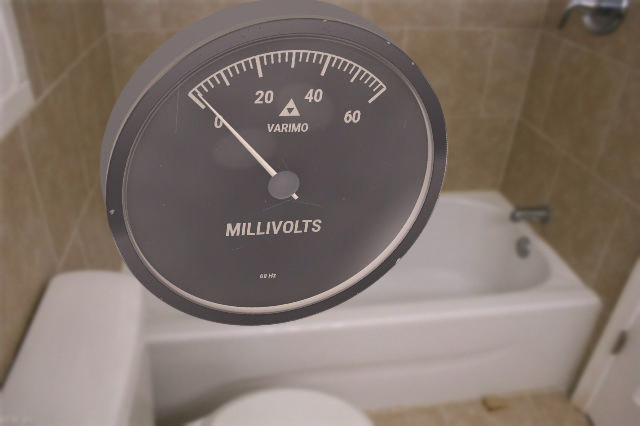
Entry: 2,mV
